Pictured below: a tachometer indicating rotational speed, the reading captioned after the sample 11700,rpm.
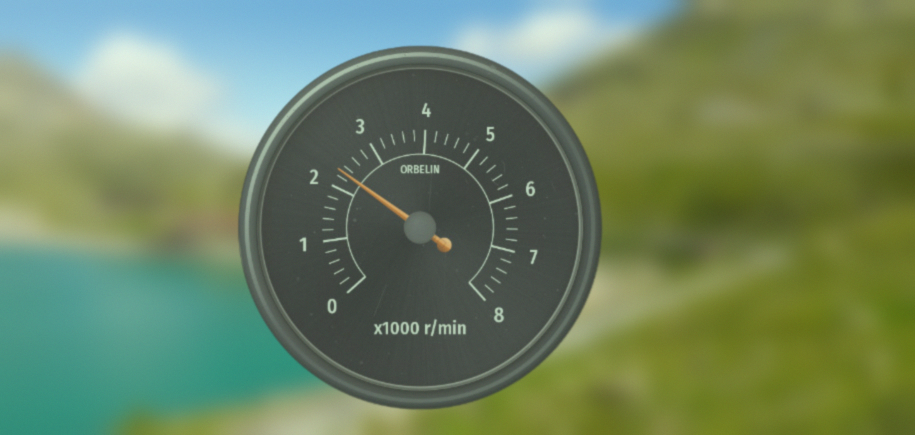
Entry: 2300,rpm
